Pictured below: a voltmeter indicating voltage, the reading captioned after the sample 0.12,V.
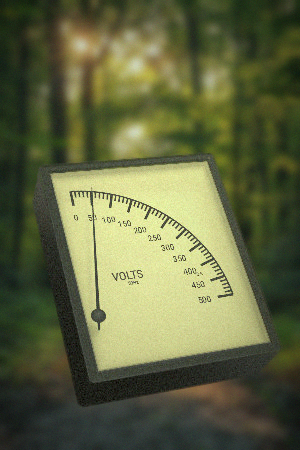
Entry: 50,V
